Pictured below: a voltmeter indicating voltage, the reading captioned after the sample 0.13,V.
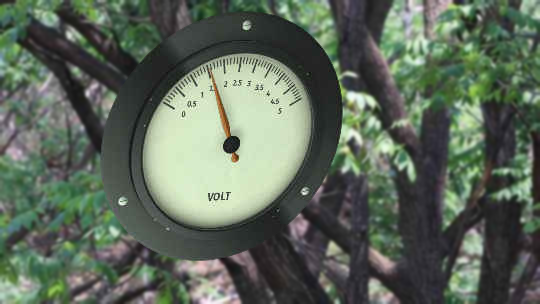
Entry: 1.5,V
